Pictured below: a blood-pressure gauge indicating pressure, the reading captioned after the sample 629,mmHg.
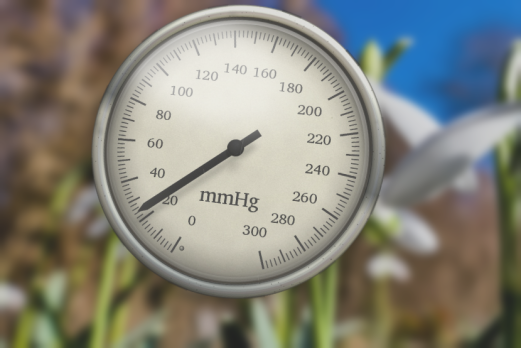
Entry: 24,mmHg
